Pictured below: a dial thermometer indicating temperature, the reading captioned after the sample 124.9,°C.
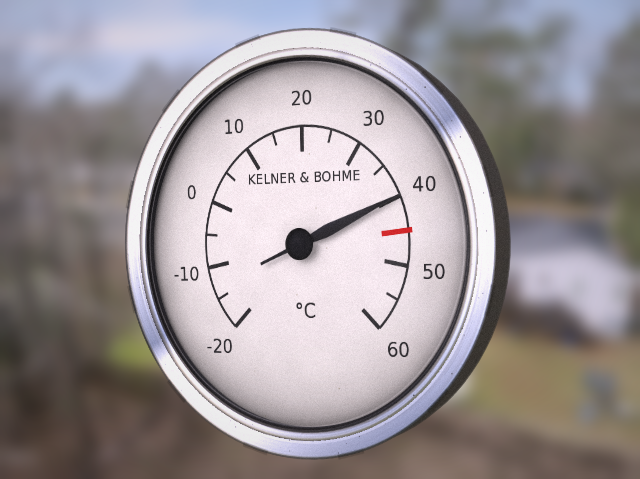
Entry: 40,°C
